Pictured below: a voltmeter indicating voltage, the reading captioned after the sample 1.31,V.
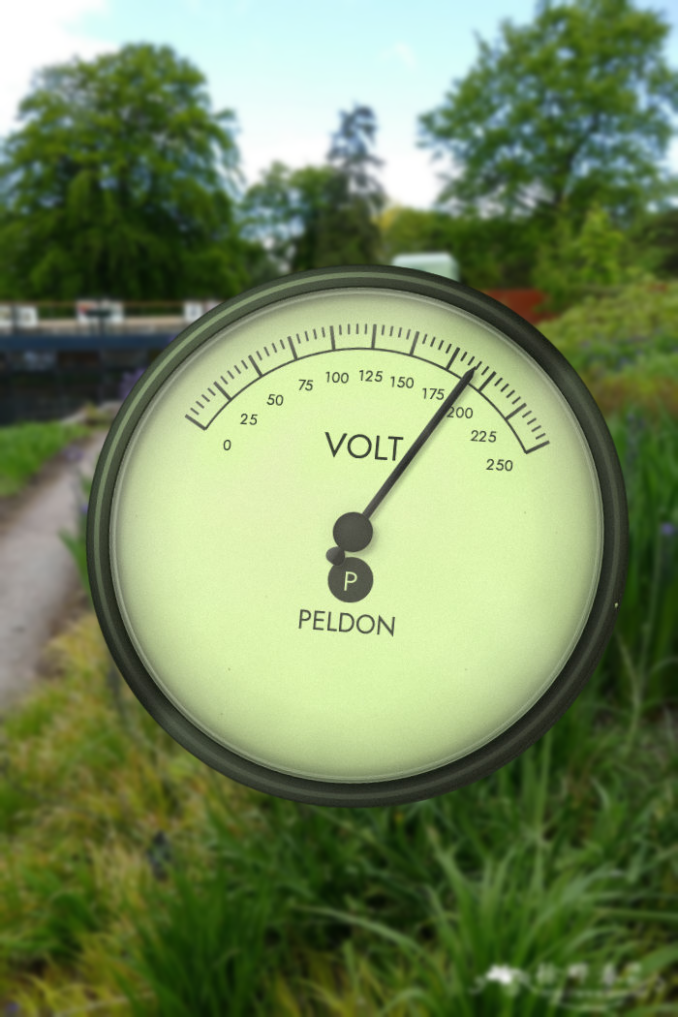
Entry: 190,V
